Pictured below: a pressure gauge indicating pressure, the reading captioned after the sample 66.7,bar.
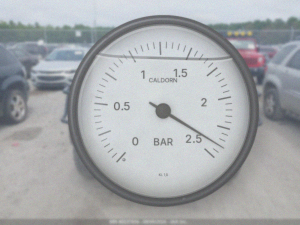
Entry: 2.4,bar
